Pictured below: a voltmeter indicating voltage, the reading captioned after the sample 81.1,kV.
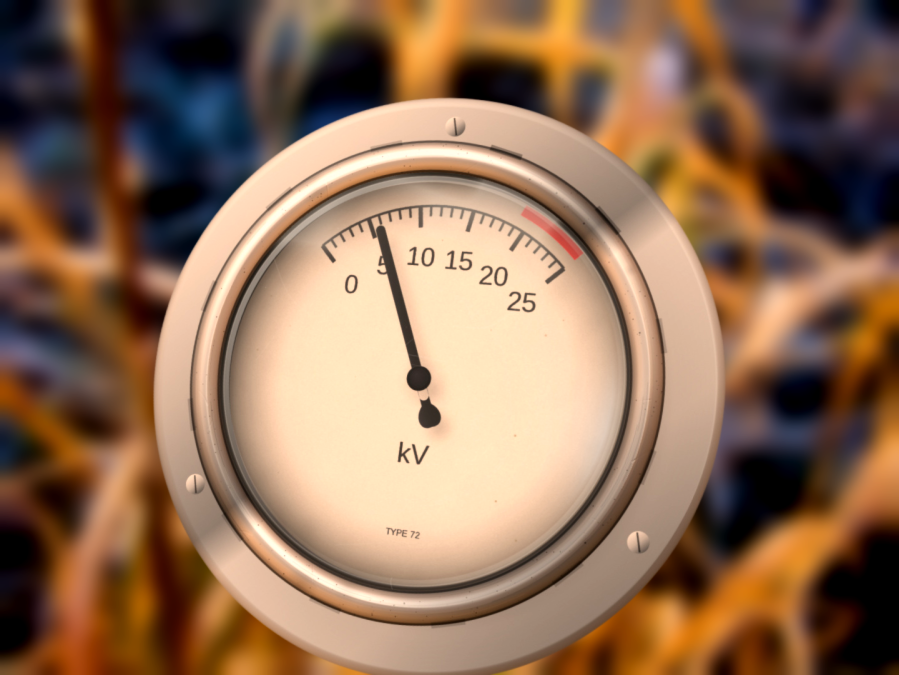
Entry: 6,kV
